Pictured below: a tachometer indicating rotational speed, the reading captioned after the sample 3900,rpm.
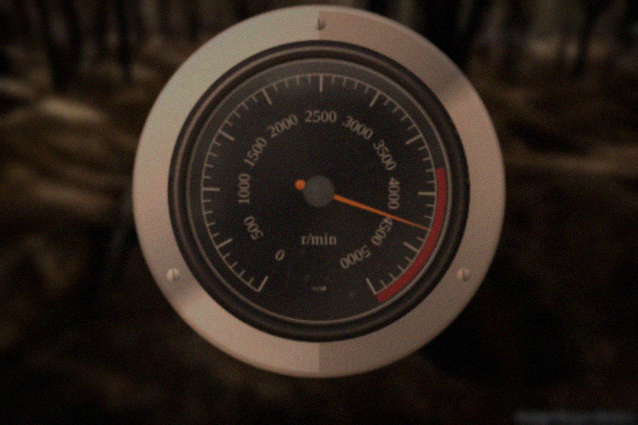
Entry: 4300,rpm
